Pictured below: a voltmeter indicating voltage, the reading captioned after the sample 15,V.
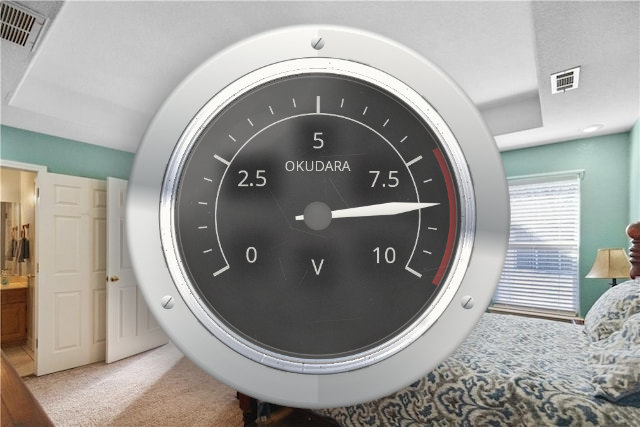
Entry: 8.5,V
